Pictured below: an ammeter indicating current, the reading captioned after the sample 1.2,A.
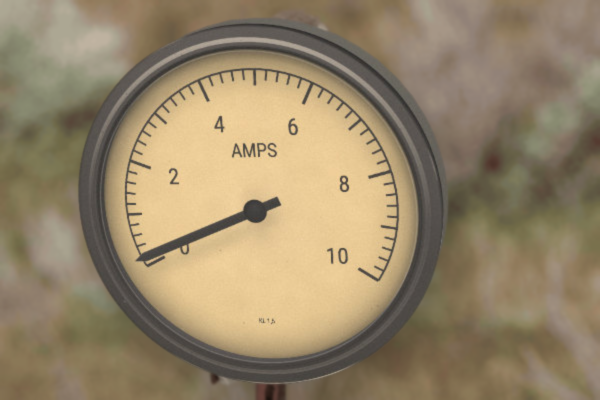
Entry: 0.2,A
